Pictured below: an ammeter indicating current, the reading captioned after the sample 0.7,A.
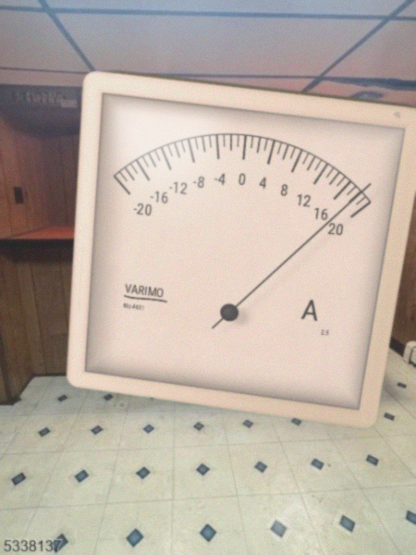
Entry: 18,A
